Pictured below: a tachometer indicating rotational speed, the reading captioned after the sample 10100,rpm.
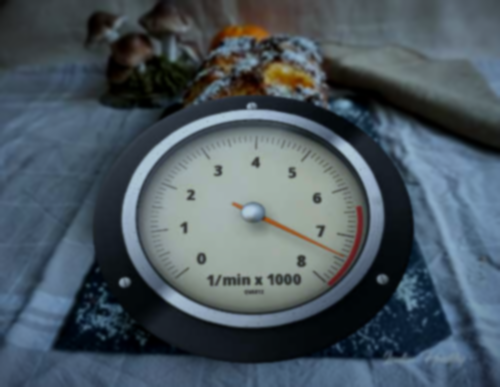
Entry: 7500,rpm
